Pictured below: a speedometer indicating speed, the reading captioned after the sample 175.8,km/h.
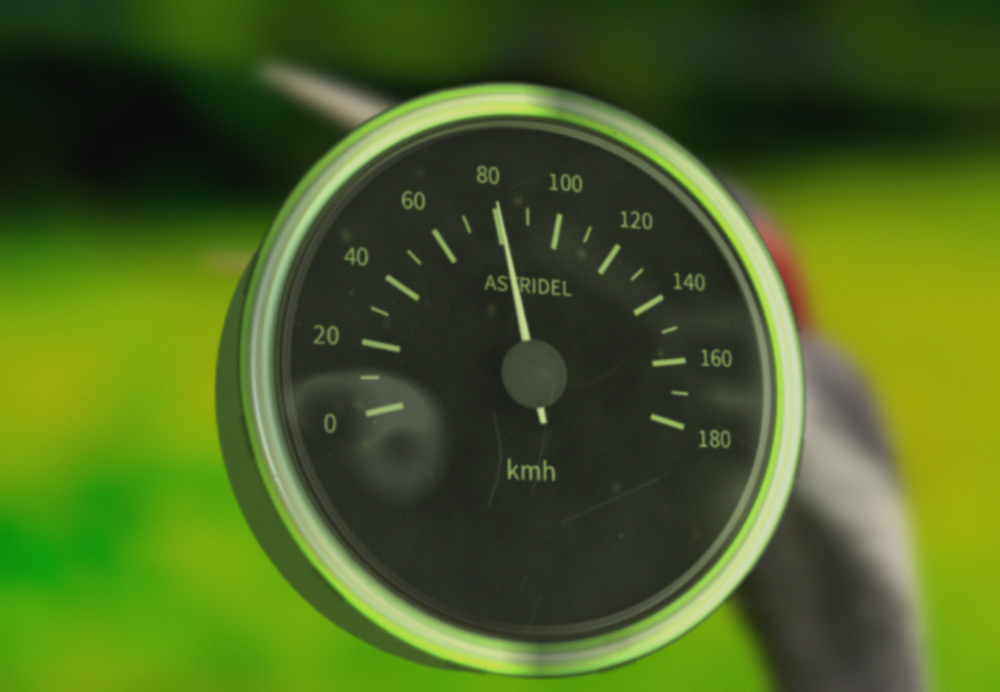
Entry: 80,km/h
